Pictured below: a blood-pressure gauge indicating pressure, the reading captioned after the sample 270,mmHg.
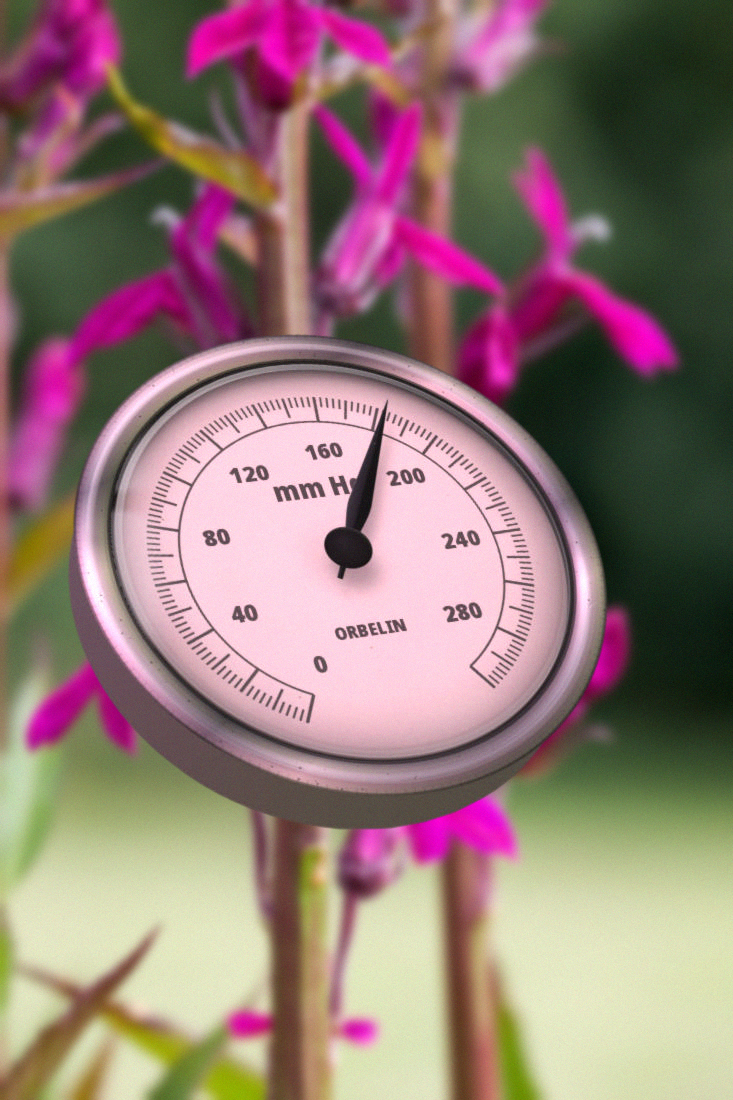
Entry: 182,mmHg
